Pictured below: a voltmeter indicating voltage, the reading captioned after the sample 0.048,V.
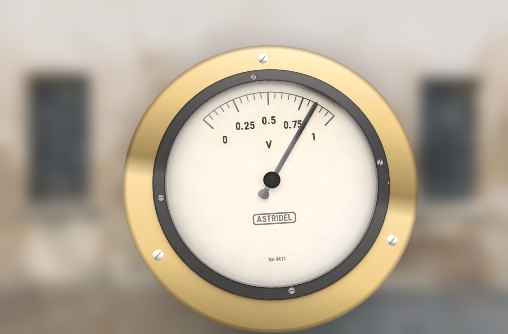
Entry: 0.85,V
